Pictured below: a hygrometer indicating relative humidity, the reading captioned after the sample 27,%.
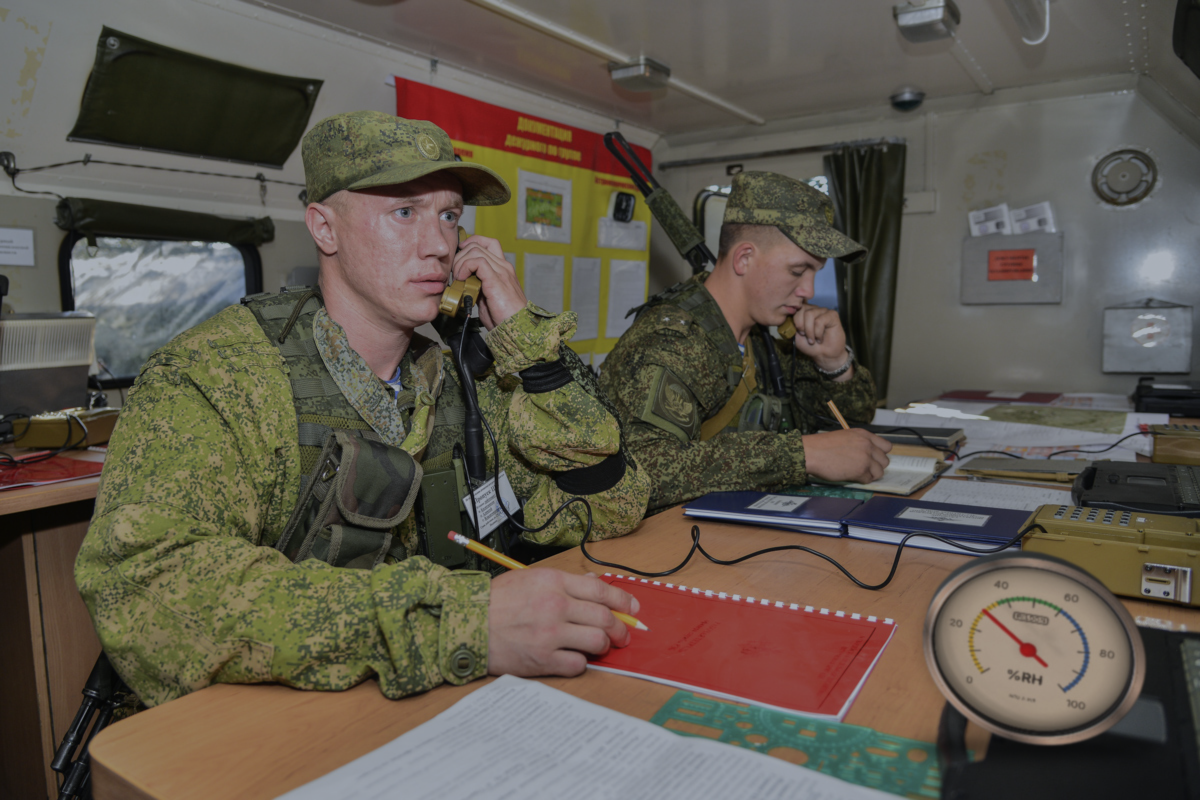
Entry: 30,%
